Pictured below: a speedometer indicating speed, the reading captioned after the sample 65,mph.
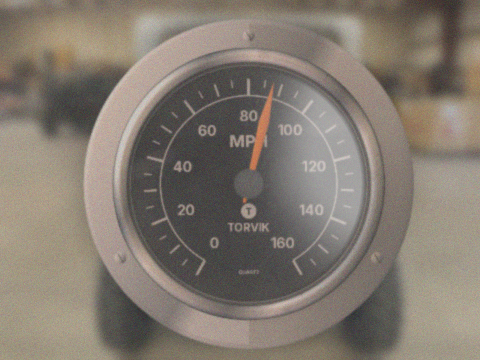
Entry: 87.5,mph
